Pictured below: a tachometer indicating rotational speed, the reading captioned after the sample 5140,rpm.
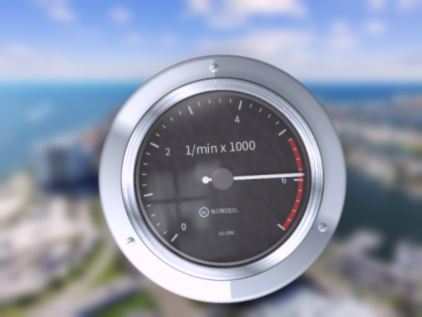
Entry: 5900,rpm
